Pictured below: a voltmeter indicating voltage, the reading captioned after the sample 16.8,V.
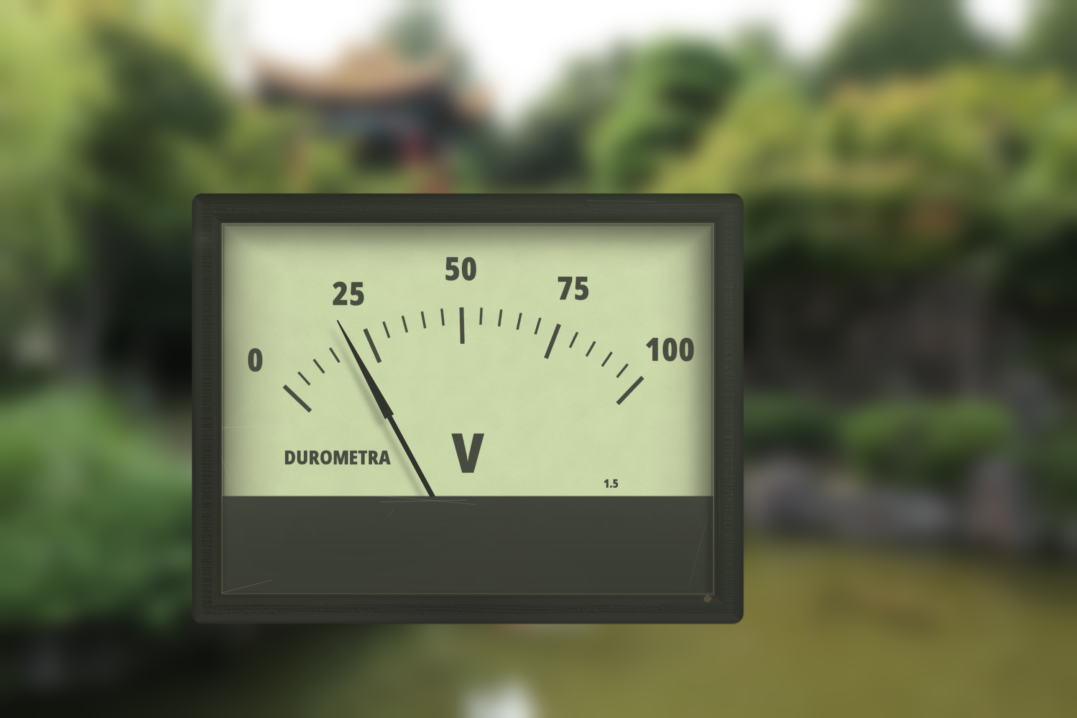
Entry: 20,V
